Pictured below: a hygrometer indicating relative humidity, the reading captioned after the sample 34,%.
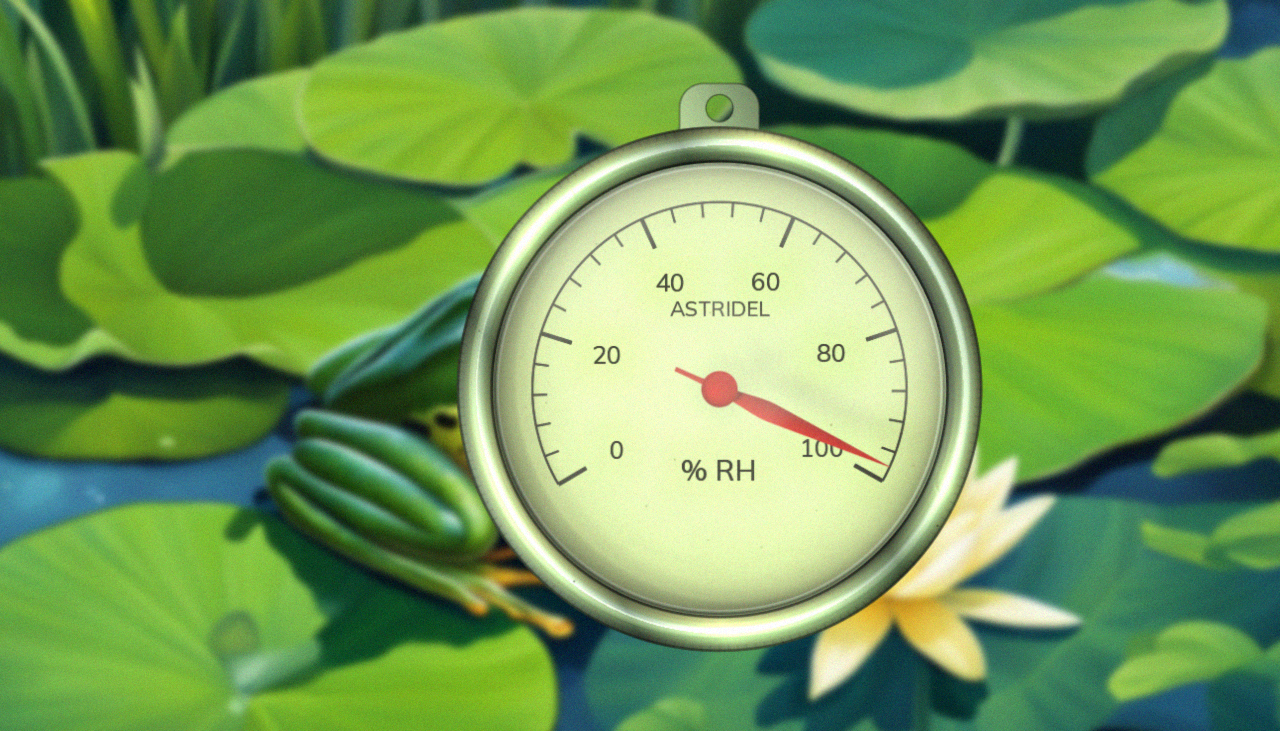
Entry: 98,%
